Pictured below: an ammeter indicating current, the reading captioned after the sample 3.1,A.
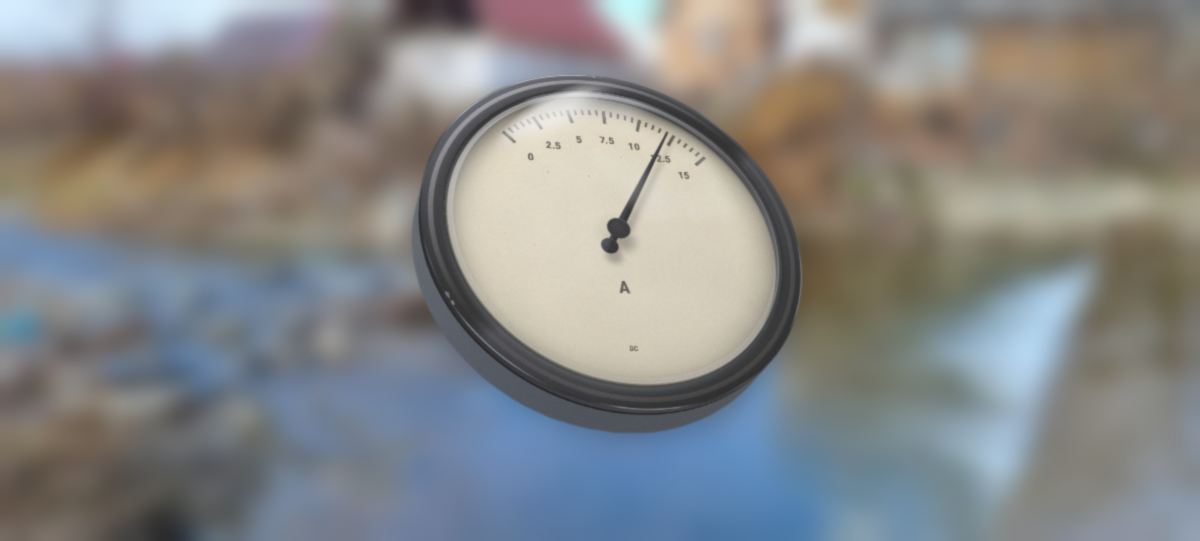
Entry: 12,A
